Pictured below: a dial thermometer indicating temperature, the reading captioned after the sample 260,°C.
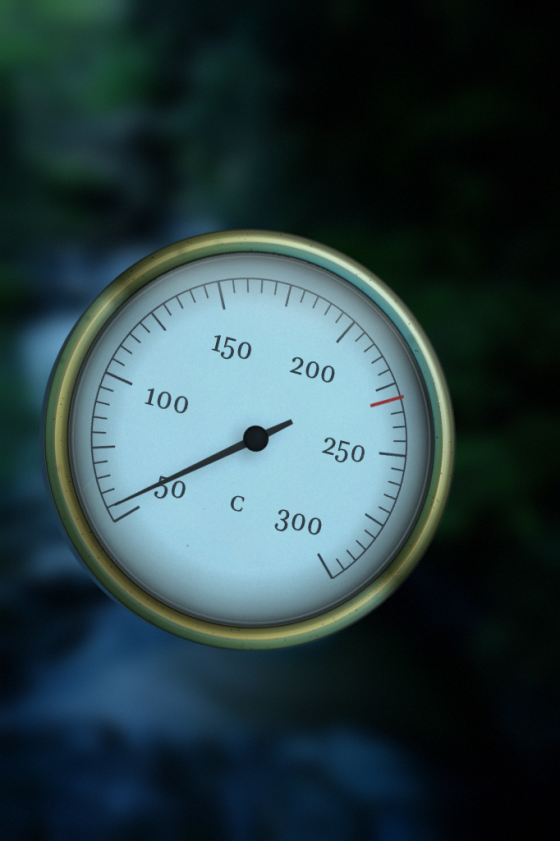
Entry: 55,°C
